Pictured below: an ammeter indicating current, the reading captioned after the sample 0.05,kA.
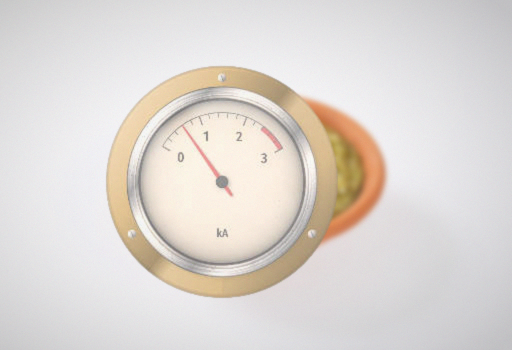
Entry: 0.6,kA
